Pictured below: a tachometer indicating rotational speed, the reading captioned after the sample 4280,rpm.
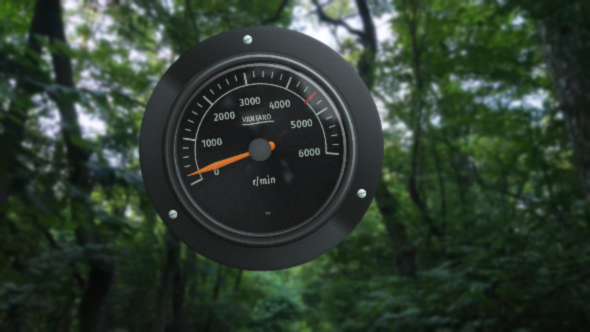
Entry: 200,rpm
